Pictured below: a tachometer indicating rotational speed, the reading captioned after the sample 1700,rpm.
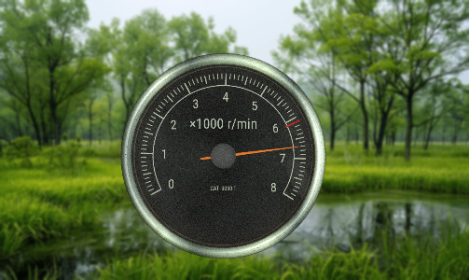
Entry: 6700,rpm
